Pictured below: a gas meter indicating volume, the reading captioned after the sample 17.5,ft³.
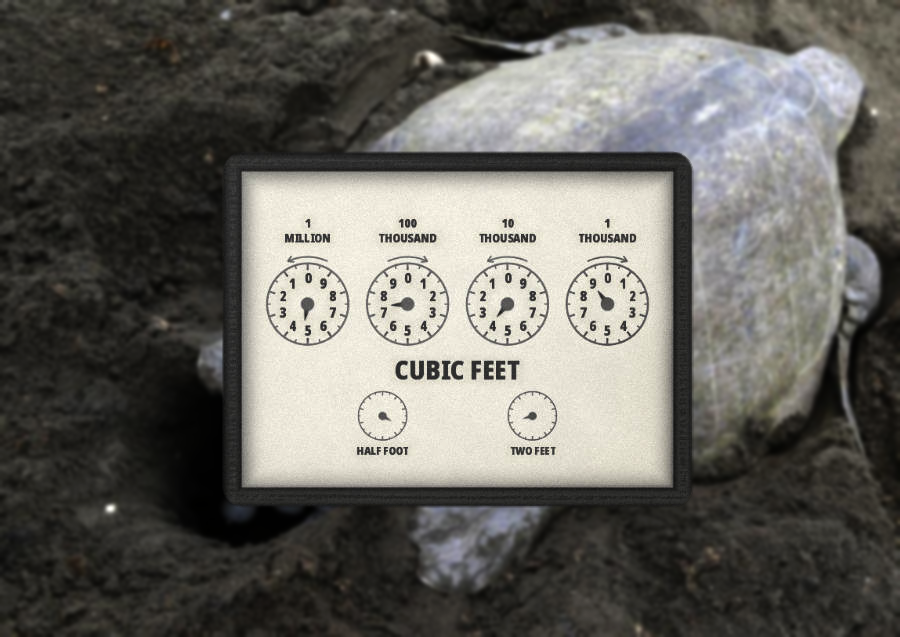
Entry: 473900,ft³
